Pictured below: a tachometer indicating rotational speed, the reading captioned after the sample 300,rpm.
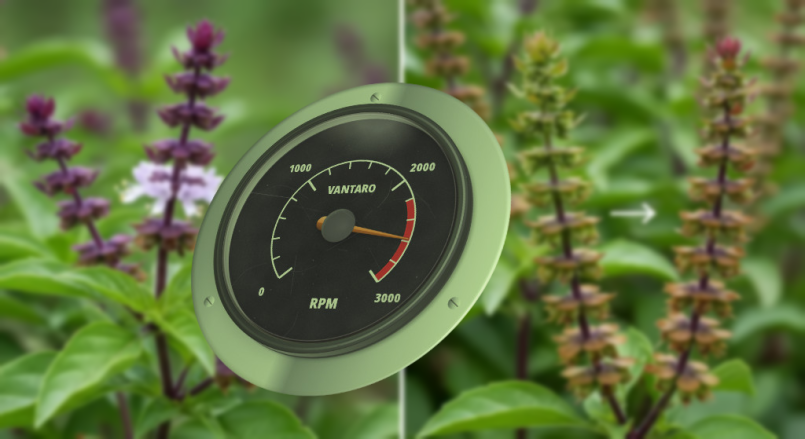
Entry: 2600,rpm
